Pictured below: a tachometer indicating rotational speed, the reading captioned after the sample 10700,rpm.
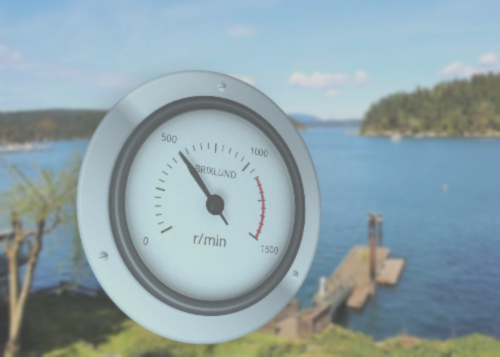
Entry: 500,rpm
